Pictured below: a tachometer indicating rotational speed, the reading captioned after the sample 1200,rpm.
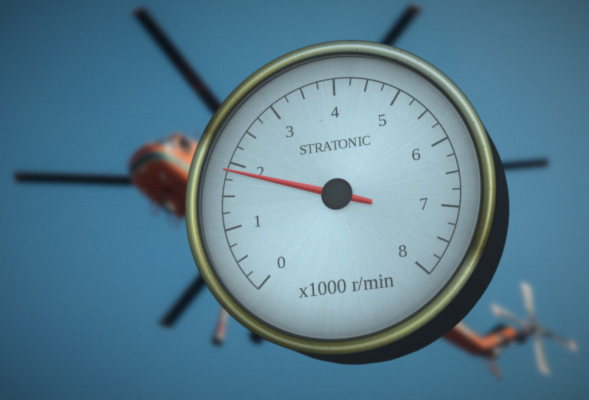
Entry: 1875,rpm
